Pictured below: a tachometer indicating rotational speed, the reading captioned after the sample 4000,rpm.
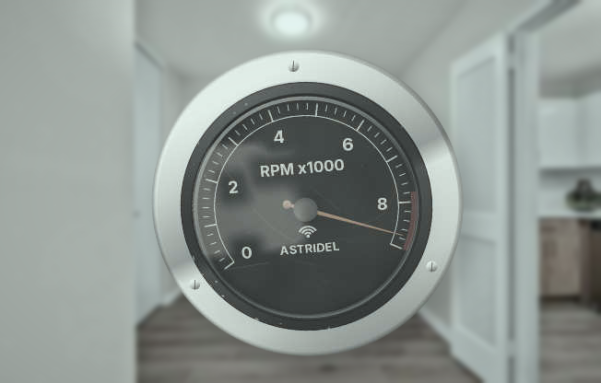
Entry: 8700,rpm
